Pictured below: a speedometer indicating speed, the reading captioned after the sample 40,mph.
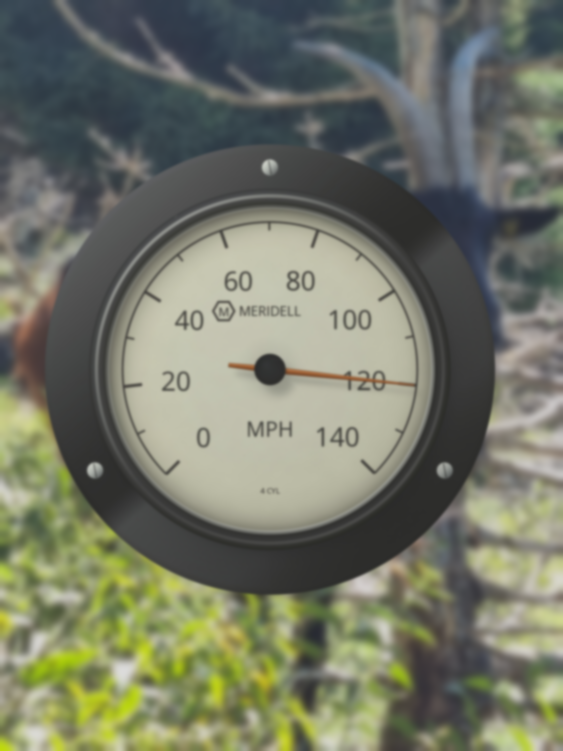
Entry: 120,mph
